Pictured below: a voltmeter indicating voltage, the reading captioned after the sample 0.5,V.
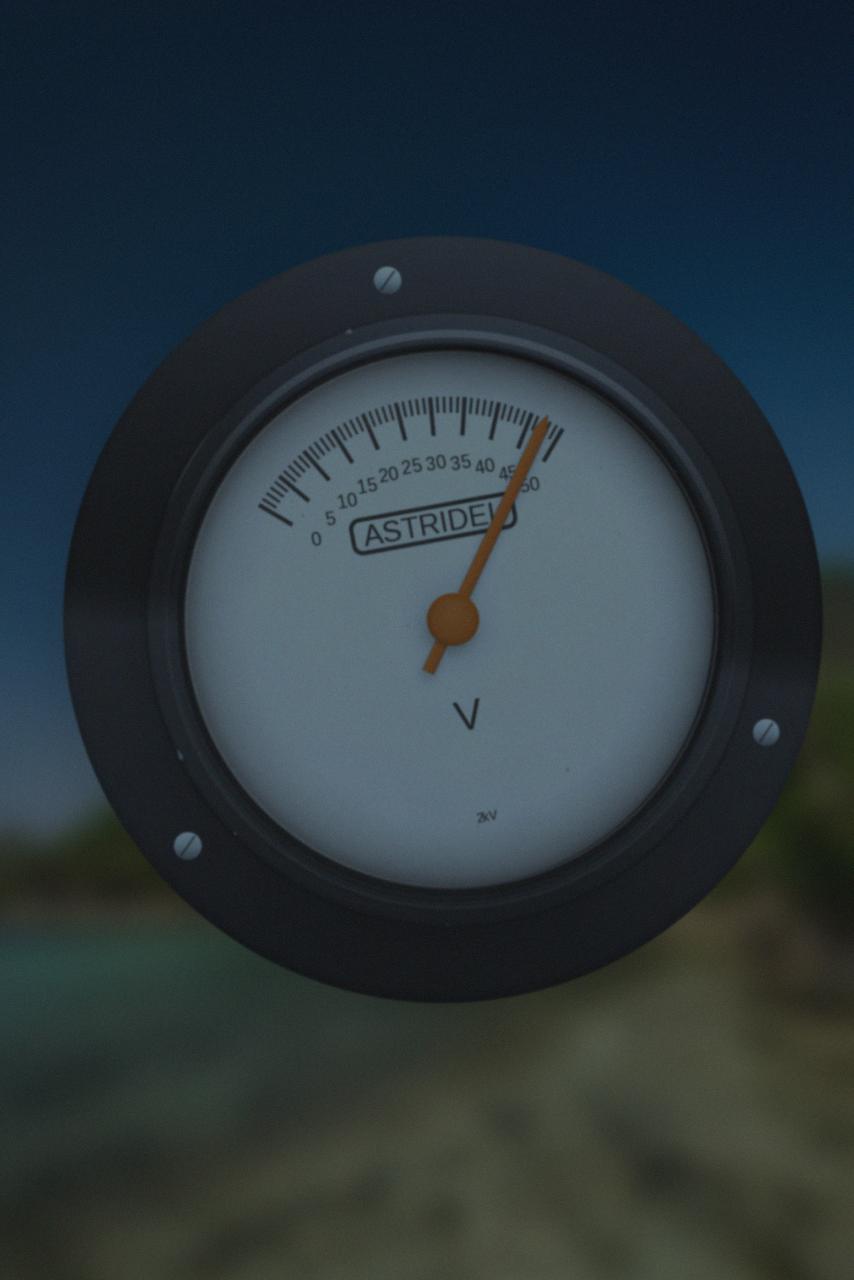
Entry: 47,V
